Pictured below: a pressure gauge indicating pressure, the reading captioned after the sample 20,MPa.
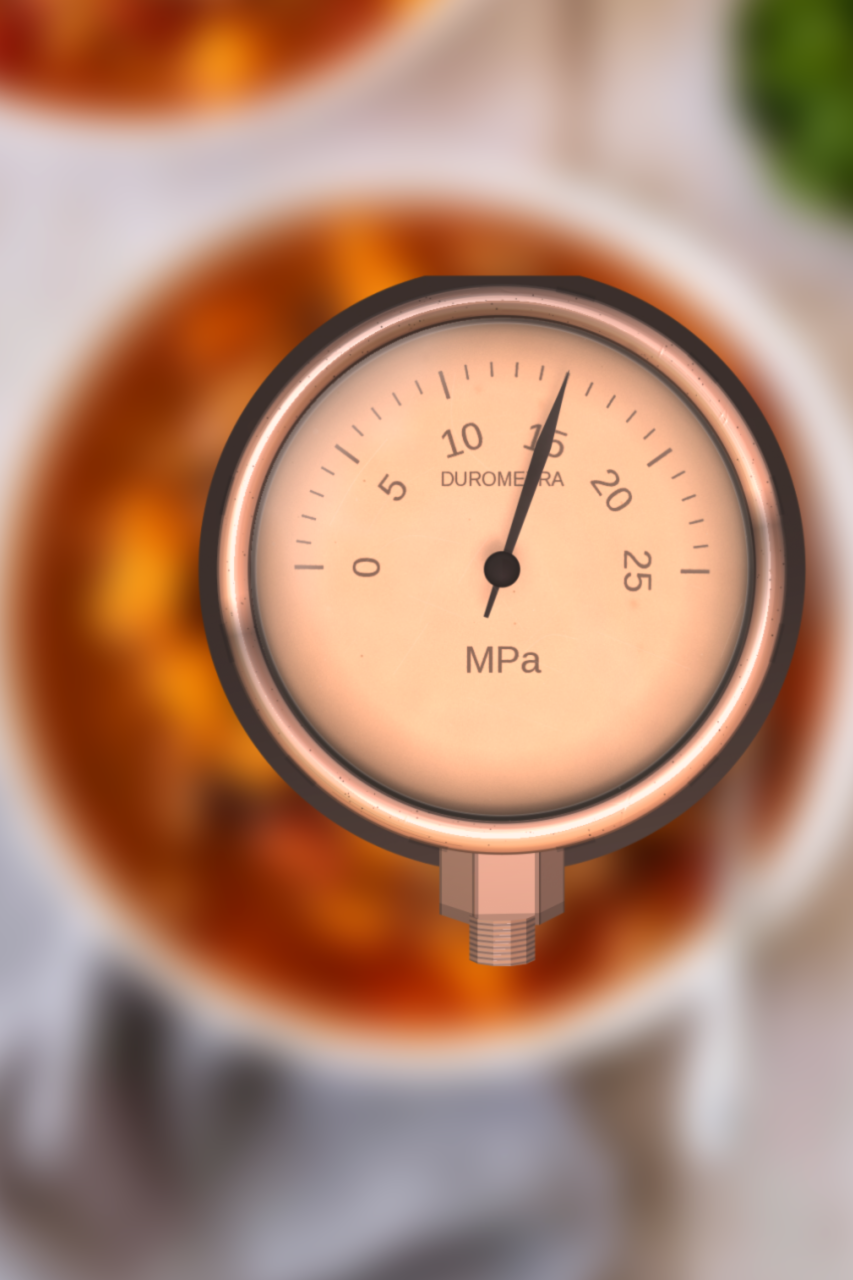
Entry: 15,MPa
